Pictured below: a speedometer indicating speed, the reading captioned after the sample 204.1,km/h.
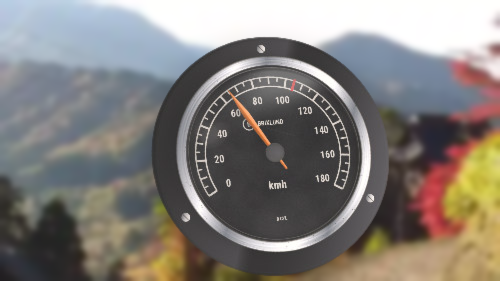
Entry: 65,km/h
